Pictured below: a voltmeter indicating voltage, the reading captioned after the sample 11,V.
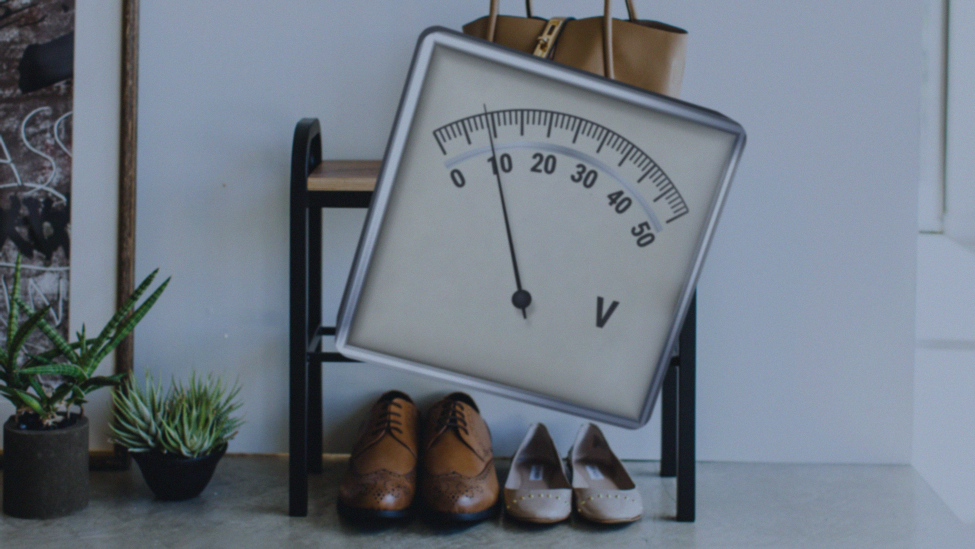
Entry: 9,V
